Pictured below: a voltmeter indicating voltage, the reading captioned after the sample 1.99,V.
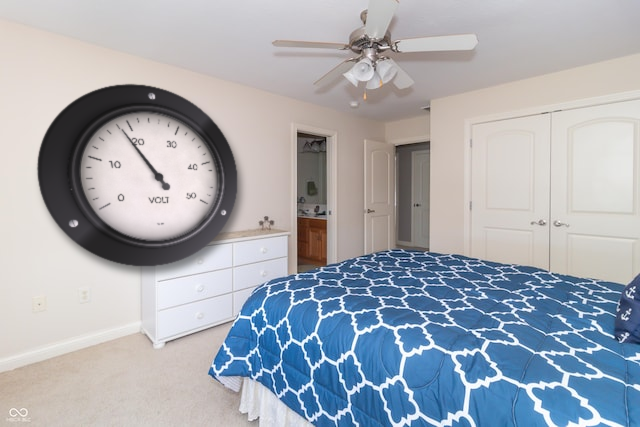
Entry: 18,V
